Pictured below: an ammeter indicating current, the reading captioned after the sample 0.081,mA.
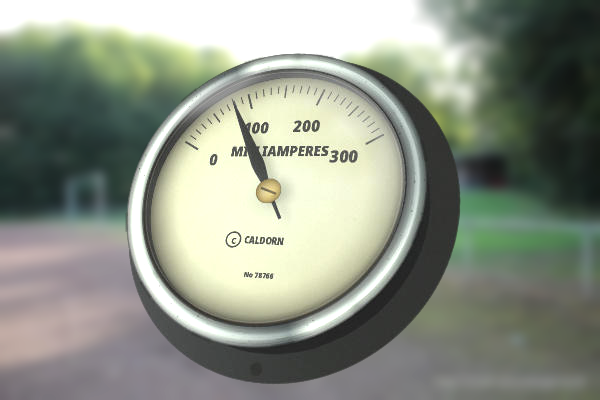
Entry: 80,mA
